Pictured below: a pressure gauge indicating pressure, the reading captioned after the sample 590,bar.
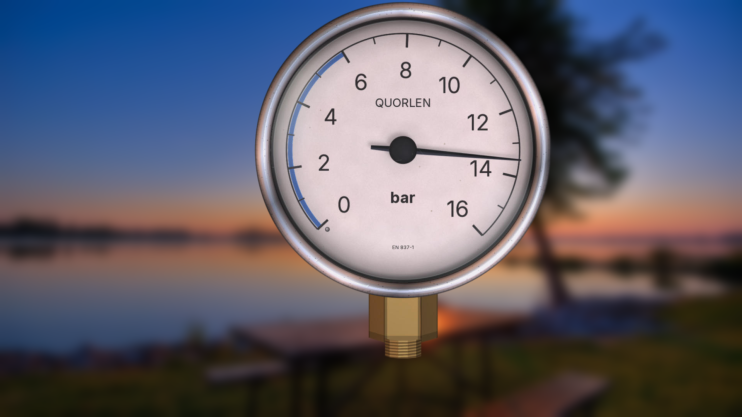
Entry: 13.5,bar
